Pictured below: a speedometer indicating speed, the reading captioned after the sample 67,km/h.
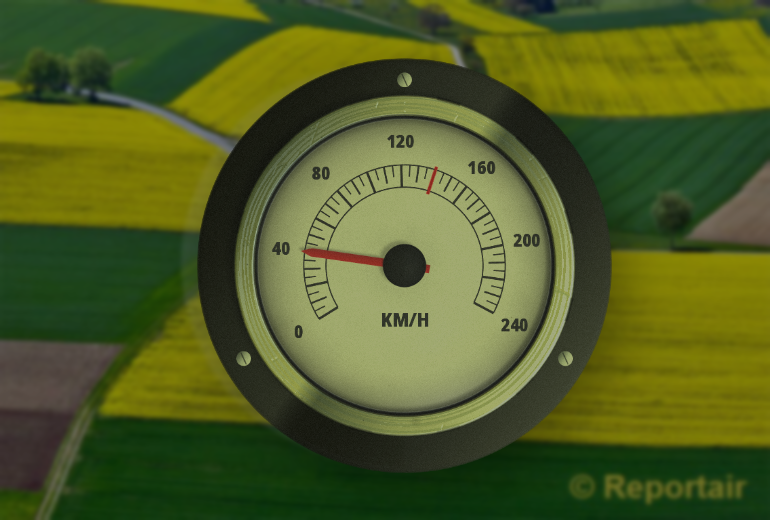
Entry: 40,km/h
